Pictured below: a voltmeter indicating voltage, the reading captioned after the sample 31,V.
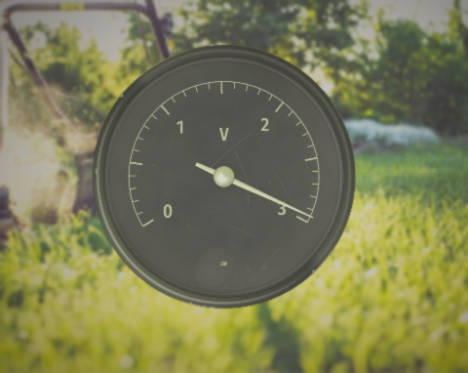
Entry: 2.95,V
